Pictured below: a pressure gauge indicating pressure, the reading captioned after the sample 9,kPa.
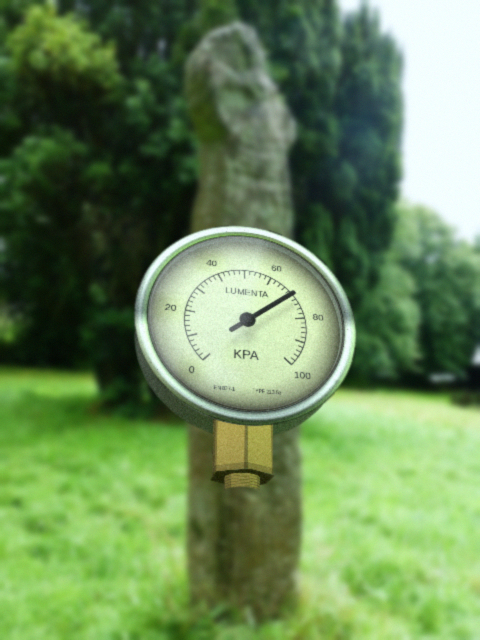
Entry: 70,kPa
